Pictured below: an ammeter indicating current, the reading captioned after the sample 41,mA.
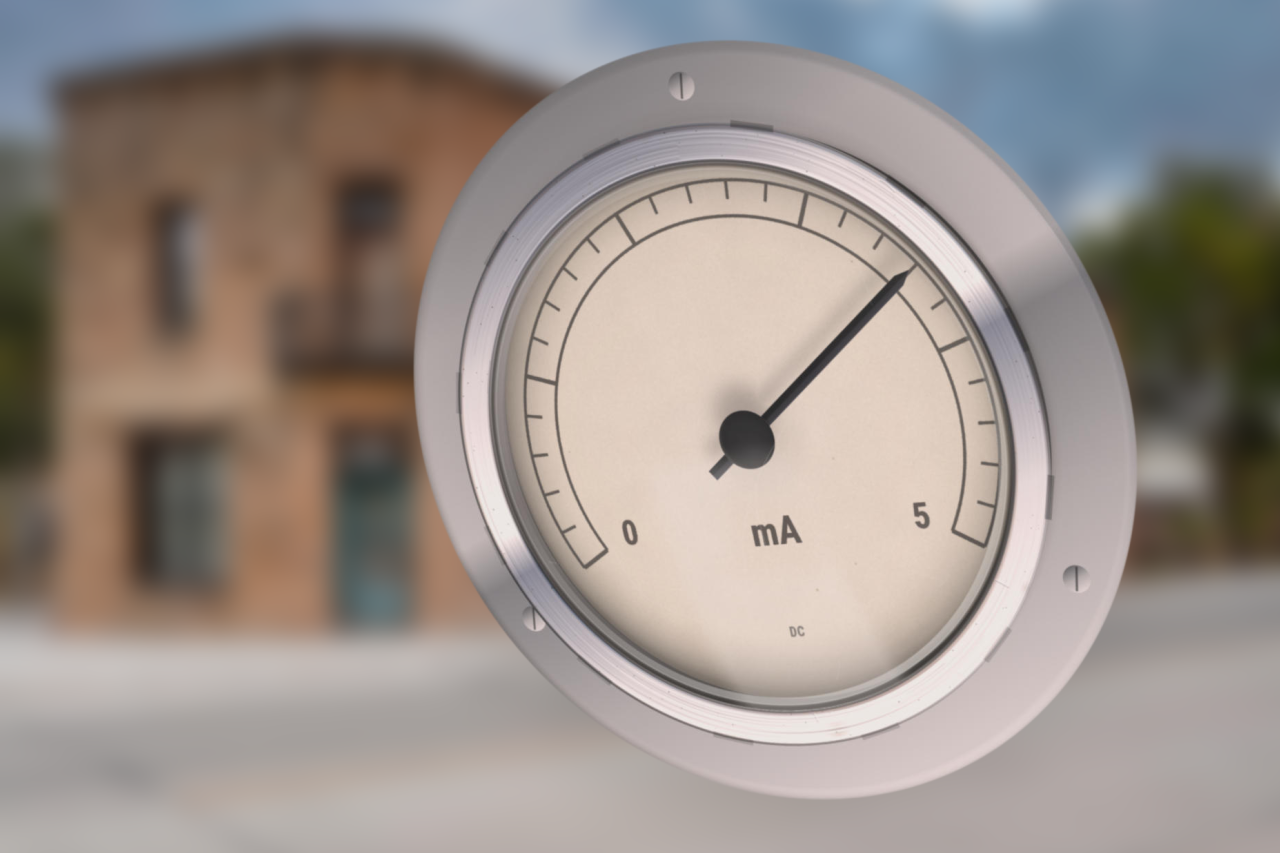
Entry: 3.6,mA
